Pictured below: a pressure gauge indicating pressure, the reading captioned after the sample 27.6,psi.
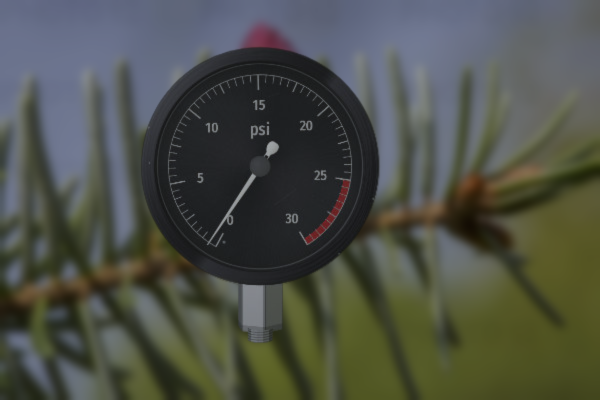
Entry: 0.5,psi
